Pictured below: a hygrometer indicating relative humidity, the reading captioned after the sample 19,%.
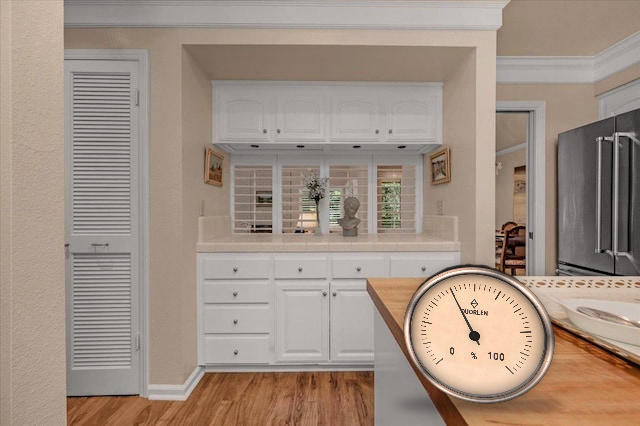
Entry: 40,%
